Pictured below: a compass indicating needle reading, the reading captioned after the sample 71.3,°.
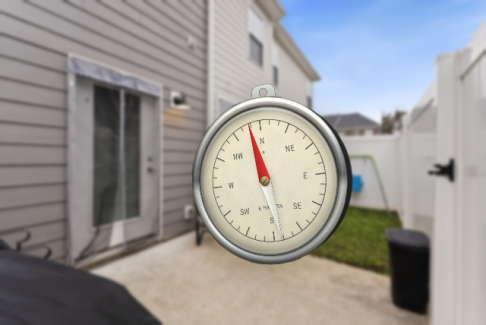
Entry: 350,°
